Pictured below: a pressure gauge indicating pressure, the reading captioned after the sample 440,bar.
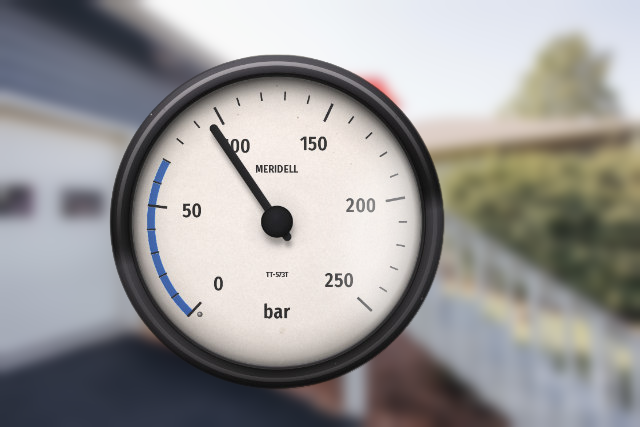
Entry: 95,bar
